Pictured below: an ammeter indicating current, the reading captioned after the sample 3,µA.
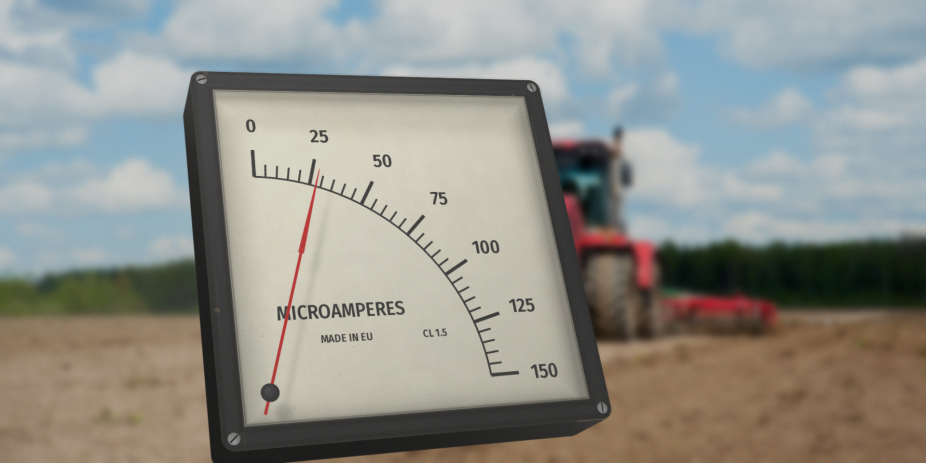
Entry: 27.5,µA
